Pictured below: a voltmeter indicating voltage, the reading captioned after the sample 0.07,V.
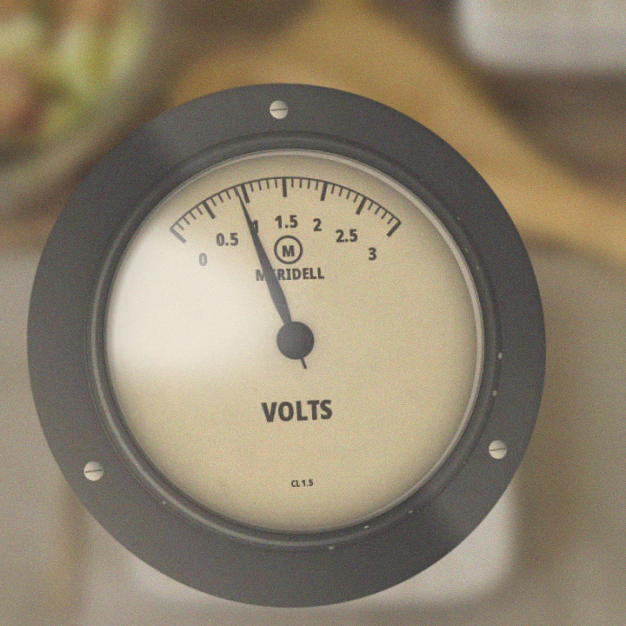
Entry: 0.9,V
